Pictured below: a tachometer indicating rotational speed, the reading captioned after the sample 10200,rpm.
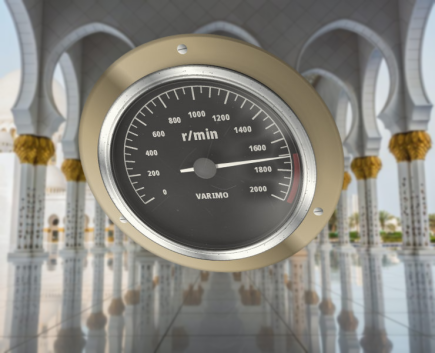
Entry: 1700,rpm
